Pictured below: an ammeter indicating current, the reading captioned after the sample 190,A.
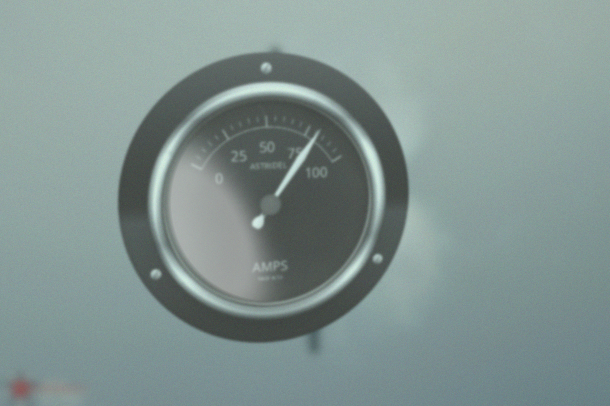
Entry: 80,A
